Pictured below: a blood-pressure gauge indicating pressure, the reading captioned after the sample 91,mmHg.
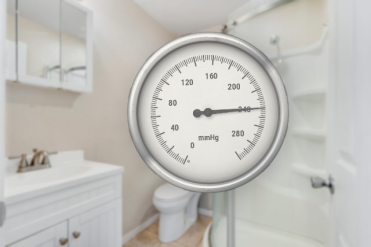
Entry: 240,mmHg
